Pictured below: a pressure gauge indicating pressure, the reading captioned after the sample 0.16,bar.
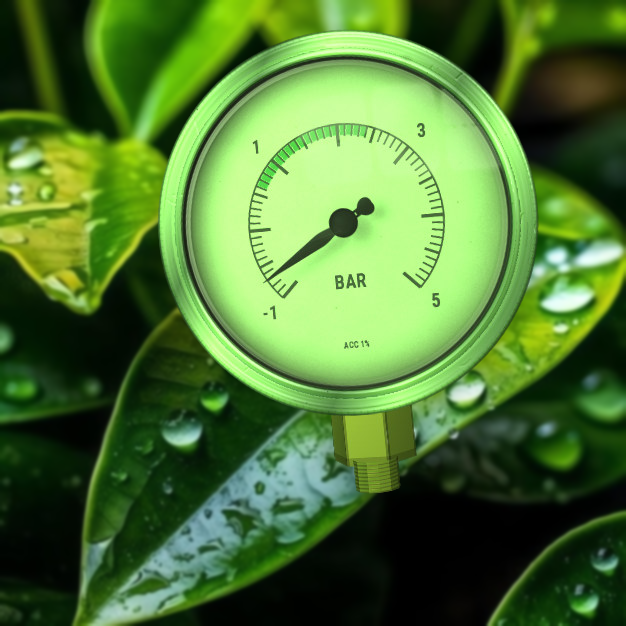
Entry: -0.7,bar
